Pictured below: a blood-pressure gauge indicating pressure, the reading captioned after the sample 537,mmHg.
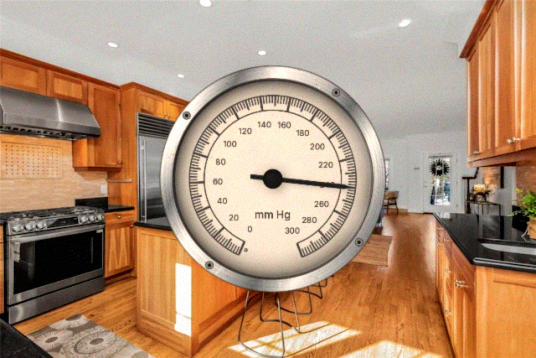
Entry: 240,mmHg
